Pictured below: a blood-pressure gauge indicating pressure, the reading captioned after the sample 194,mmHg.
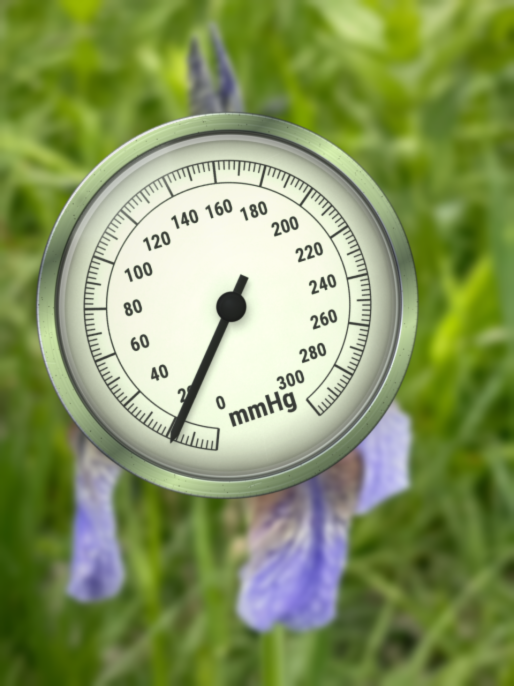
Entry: 18,mmHg
